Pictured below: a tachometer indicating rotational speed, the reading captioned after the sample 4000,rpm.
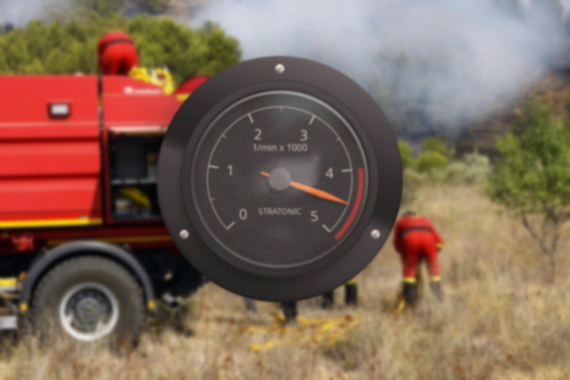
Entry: 4500,rpm
